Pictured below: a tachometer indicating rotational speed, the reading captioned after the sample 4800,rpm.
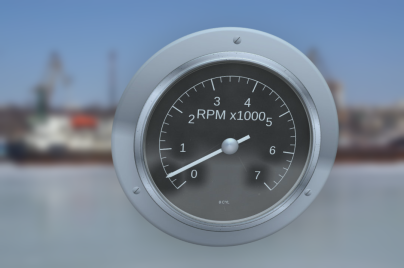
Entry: 400,rpm
